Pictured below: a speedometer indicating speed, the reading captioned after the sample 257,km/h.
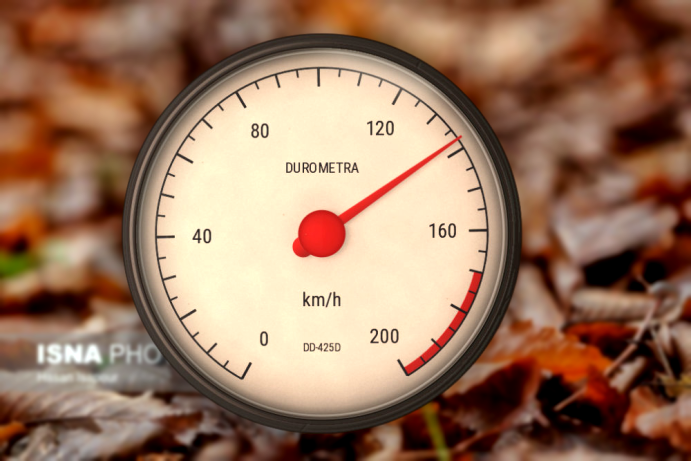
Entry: 137.5,km/h
